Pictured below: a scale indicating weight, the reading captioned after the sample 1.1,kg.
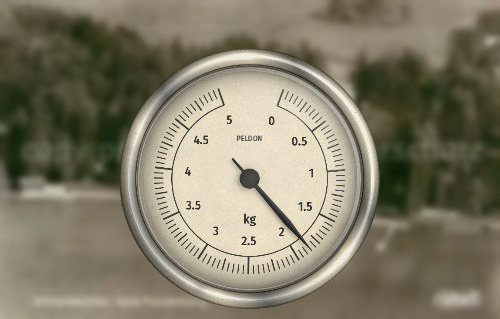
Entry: 1.85,kg
